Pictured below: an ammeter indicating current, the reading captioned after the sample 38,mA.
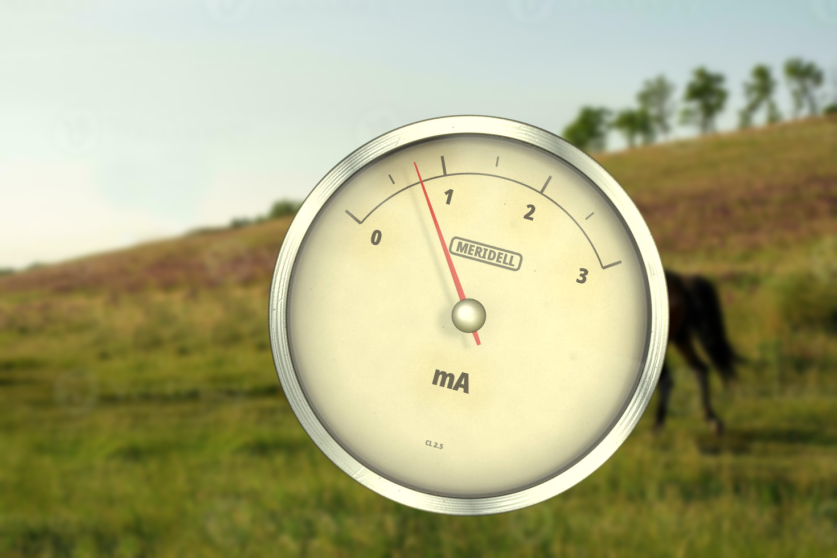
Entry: 0.75,mA
